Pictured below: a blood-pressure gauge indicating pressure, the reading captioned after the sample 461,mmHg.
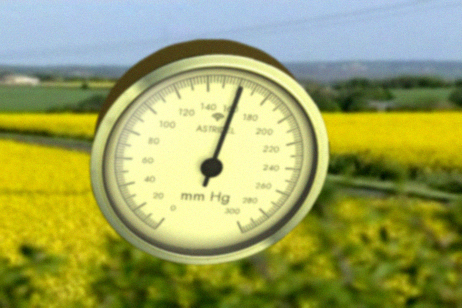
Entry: 160,mmHg
